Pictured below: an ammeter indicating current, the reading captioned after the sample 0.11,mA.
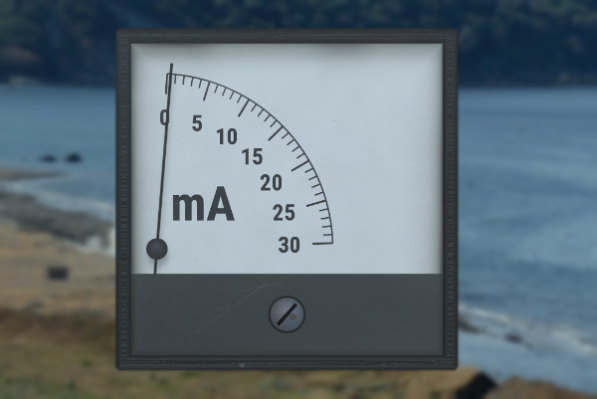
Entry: 0.5,mA
